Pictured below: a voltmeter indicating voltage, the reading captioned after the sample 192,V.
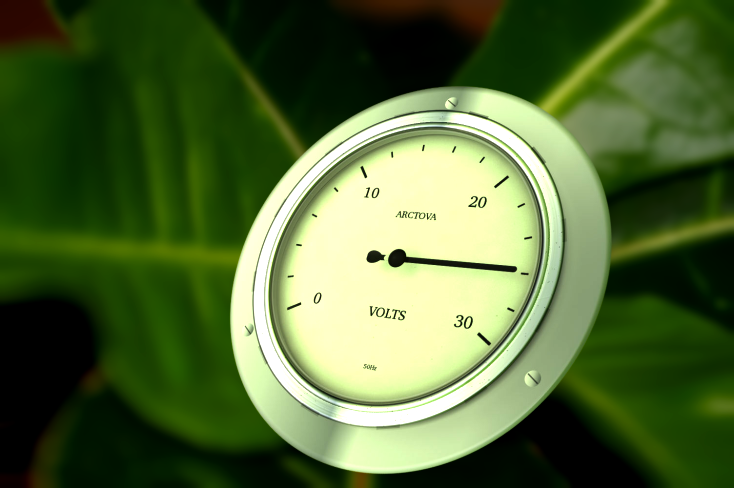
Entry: 26,V
